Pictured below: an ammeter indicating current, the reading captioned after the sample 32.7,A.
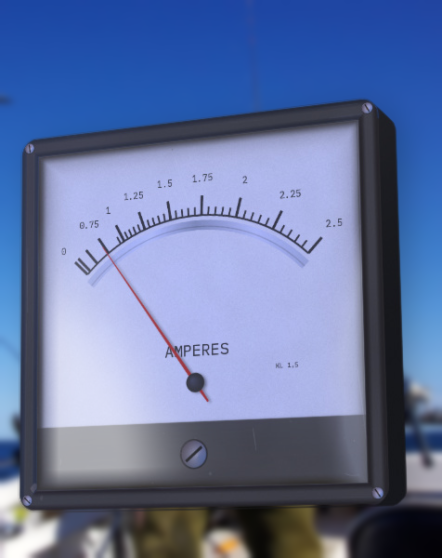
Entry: 0.75,A
